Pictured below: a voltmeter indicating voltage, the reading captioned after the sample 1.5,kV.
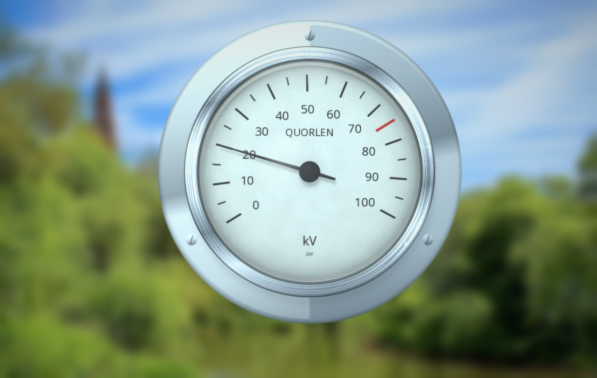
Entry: 20,kV
